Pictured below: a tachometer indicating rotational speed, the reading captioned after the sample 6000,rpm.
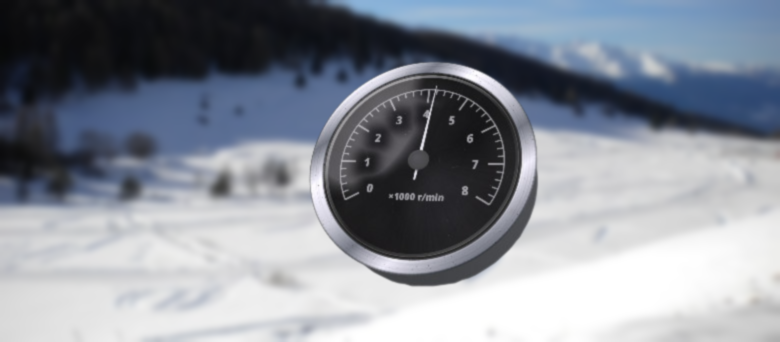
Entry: 4200,rpm
